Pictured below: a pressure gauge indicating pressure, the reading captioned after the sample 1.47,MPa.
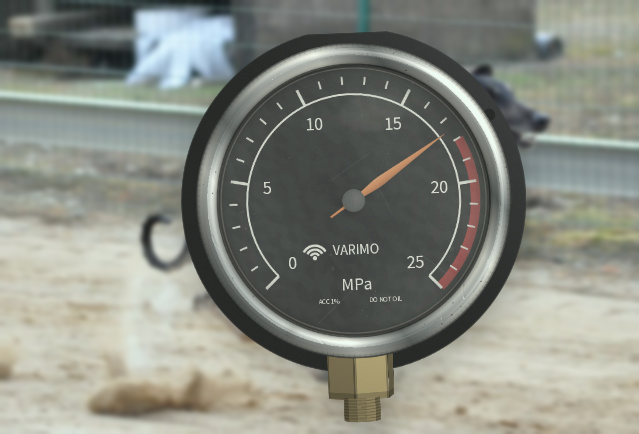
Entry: 17.5,MPa
